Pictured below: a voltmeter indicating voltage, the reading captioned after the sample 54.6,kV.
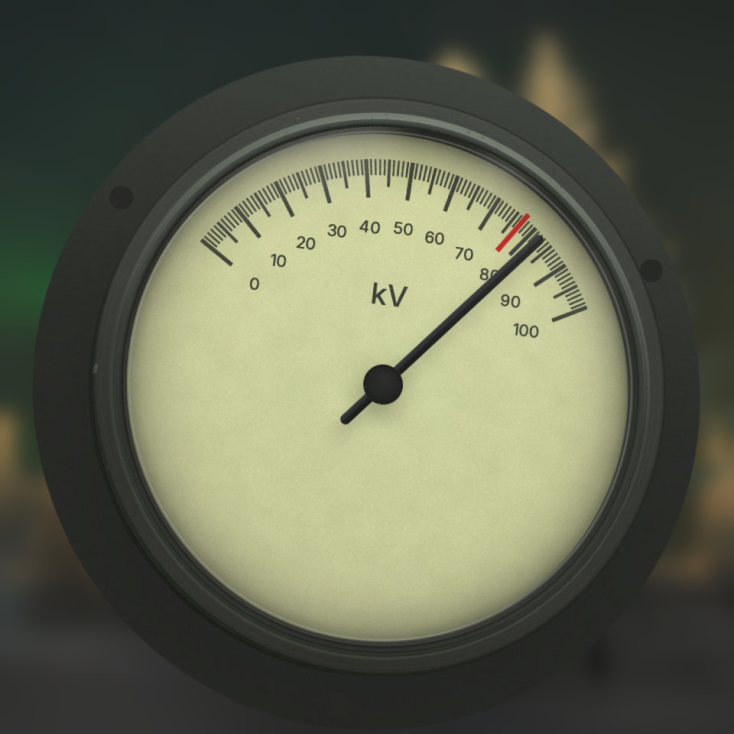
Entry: 82,kV
